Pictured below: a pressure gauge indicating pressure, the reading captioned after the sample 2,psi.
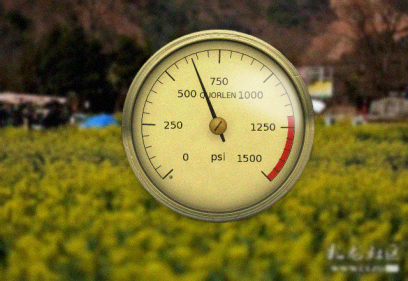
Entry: 625,psi
